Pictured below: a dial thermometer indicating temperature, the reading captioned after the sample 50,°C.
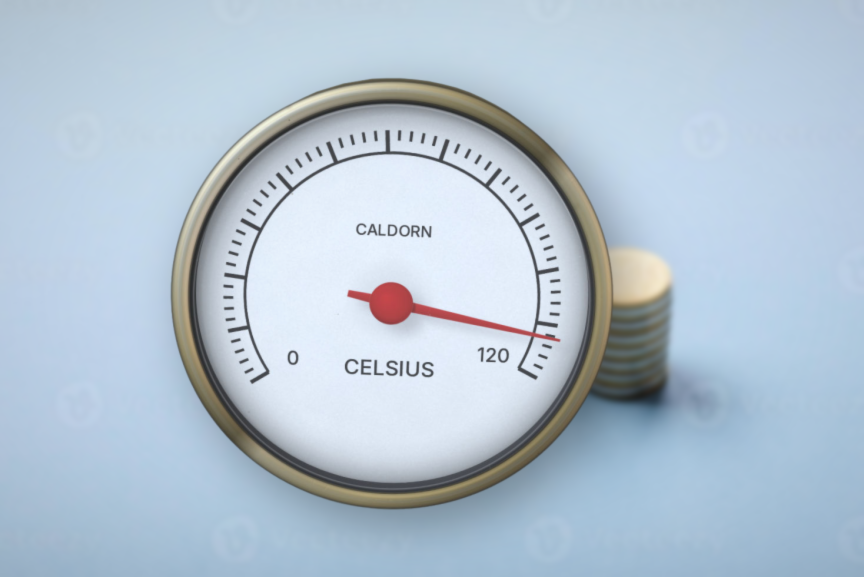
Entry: 112,°C
